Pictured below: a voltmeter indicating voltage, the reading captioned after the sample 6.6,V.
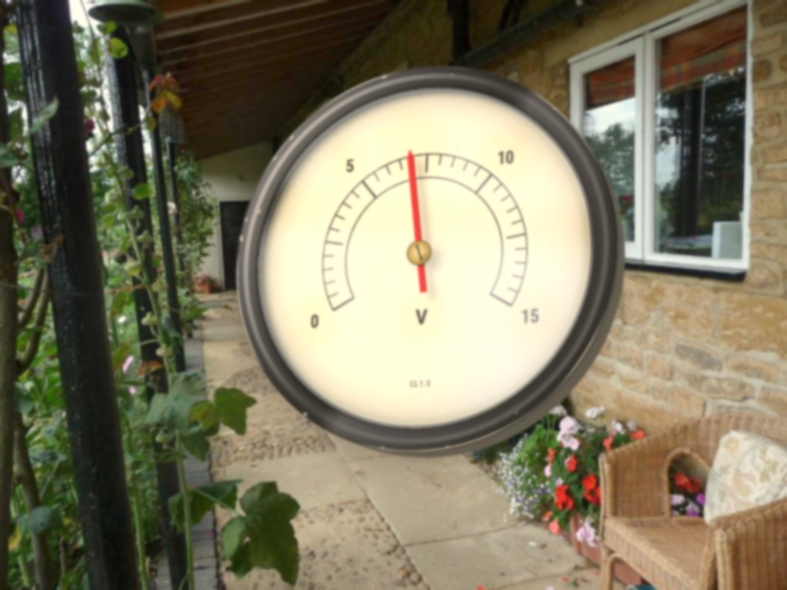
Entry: 7,V
